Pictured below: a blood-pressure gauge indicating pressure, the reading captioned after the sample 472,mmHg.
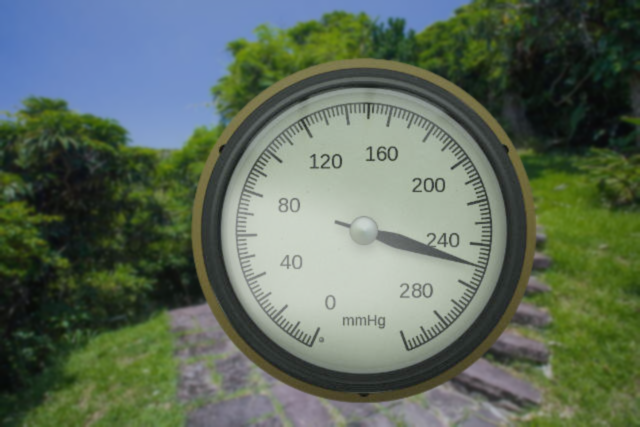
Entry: 250,mmHg
